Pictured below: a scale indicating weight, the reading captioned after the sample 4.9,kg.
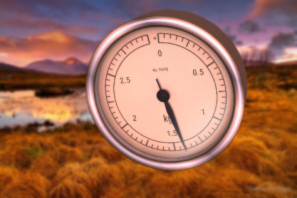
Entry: 1.4,kg
